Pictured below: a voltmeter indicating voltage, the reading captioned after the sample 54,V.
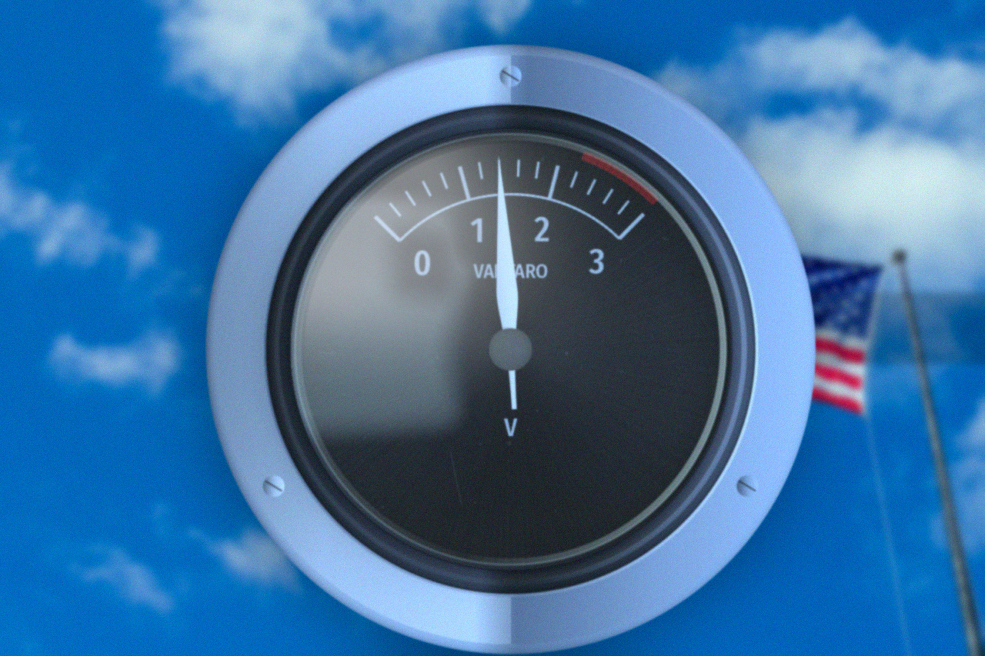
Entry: 1.4,V
